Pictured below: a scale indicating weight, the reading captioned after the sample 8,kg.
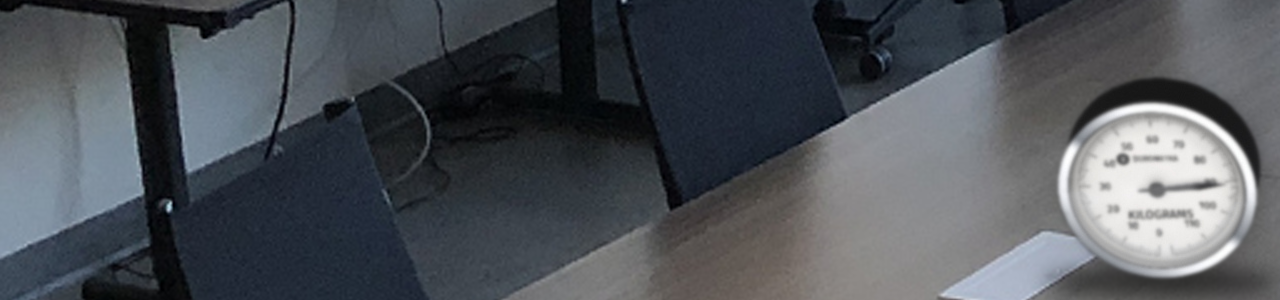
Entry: 90,kg
